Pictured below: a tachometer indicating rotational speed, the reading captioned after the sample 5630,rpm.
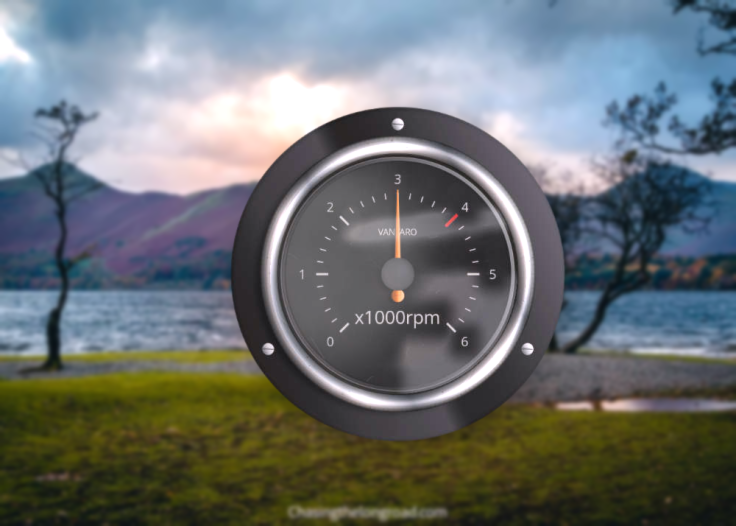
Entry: 3000,rpm
